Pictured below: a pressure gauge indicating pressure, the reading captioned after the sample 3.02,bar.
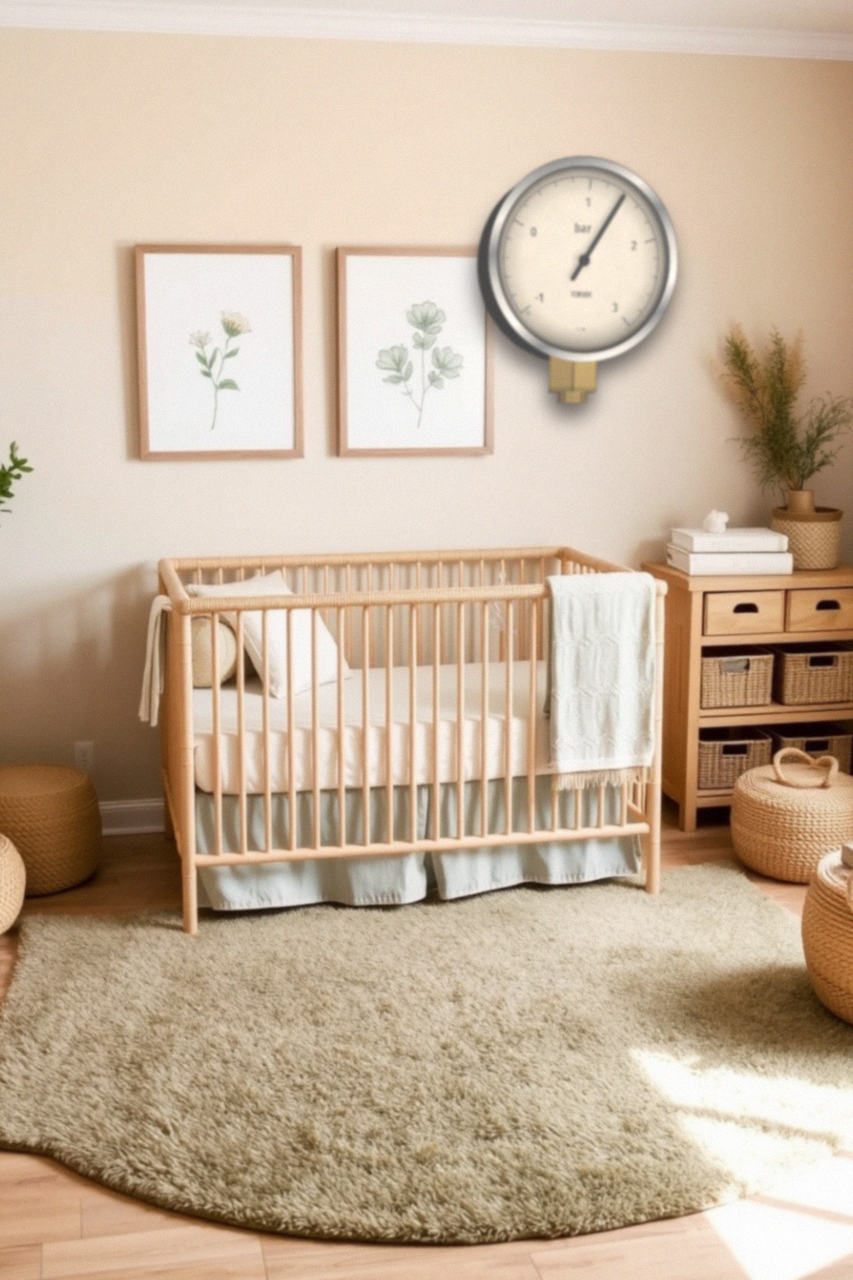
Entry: 1.4,bar
